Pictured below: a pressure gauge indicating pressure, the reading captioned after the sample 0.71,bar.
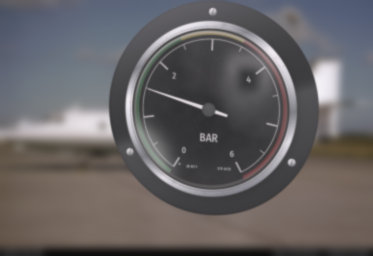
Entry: 1.5,bar
